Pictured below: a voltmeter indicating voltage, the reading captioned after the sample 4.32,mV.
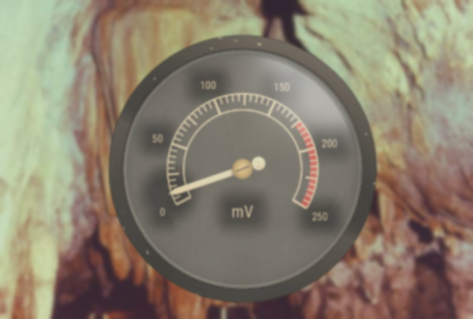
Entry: 10,mV
